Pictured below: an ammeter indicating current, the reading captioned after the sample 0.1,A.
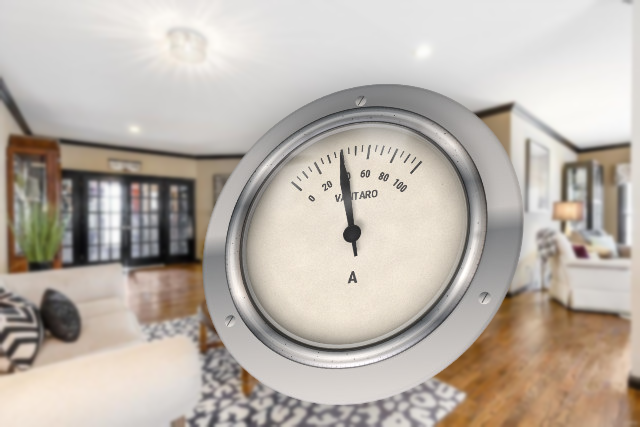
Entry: 40,A
